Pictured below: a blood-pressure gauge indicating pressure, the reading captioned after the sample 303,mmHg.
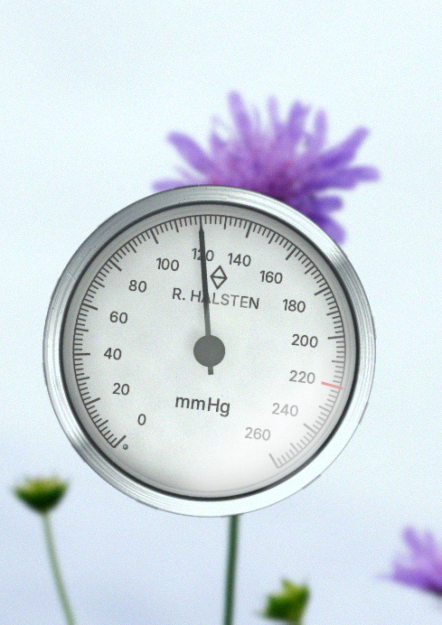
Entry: 120,mmHg
